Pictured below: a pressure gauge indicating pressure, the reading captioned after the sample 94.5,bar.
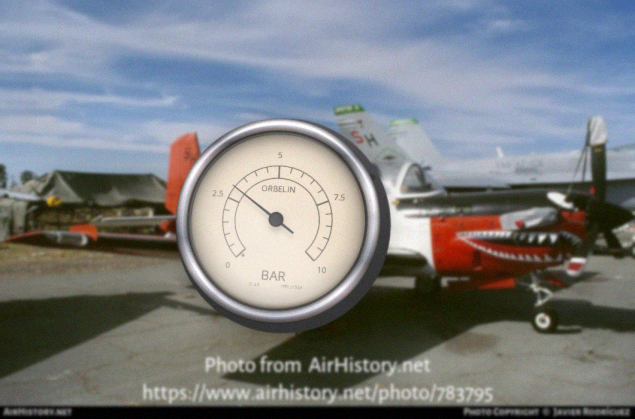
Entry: 3,bar
